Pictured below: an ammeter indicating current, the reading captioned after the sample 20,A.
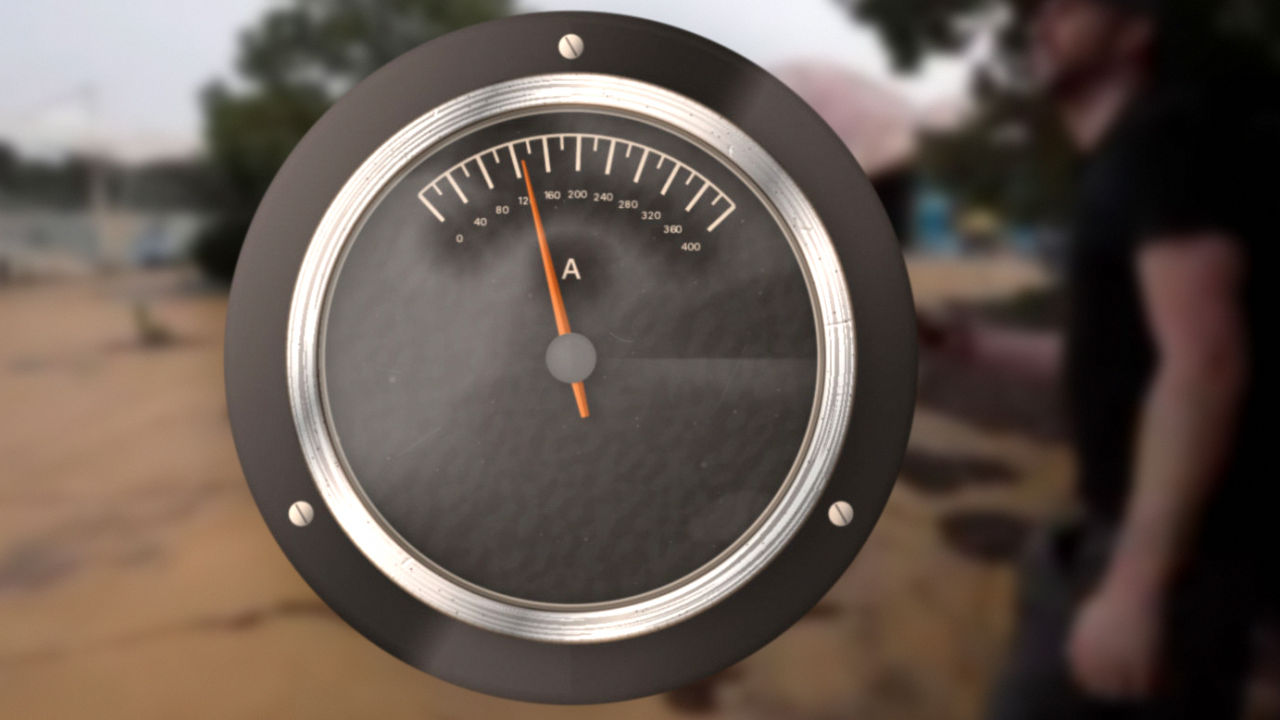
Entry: 130,A
